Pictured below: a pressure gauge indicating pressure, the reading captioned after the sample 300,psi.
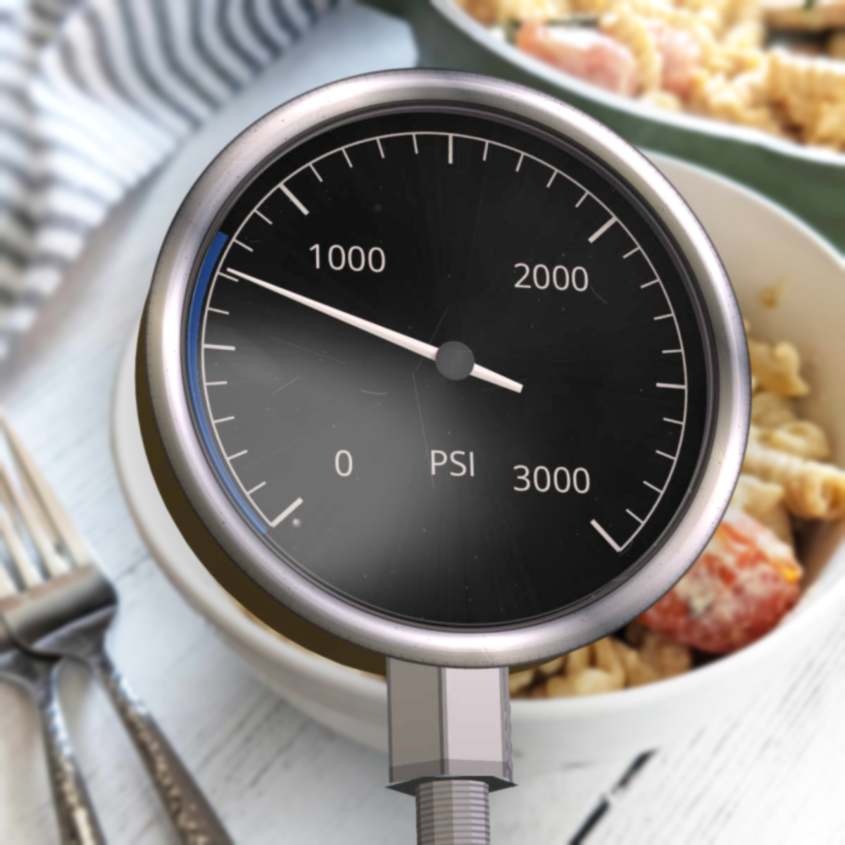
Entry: 700,psi
